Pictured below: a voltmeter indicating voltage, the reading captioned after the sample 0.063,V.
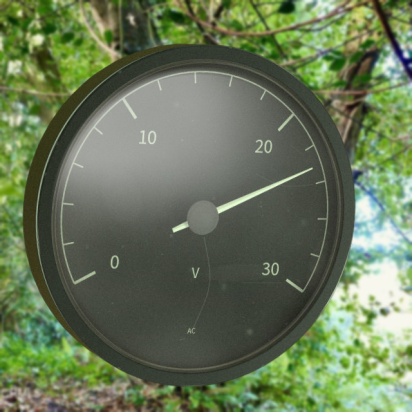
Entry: 23,V
